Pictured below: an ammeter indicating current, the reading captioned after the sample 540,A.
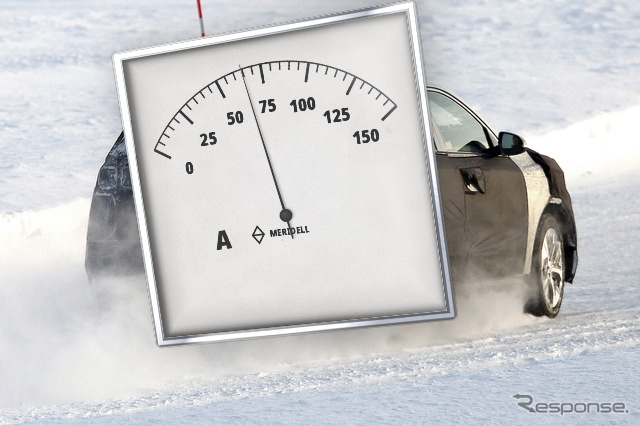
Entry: 65,A
